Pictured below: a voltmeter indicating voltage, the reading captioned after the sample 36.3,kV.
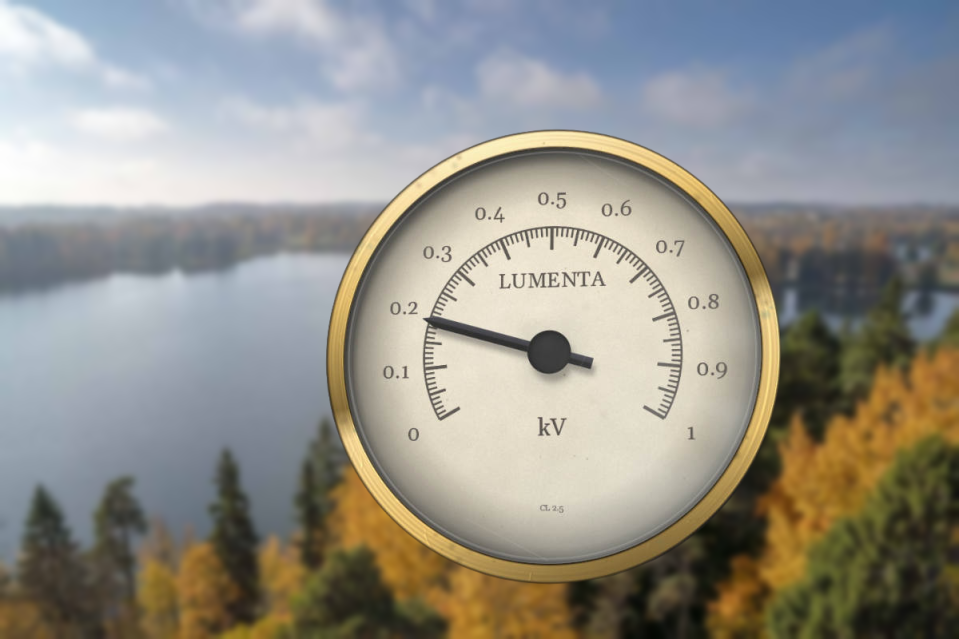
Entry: 0.19,kV
